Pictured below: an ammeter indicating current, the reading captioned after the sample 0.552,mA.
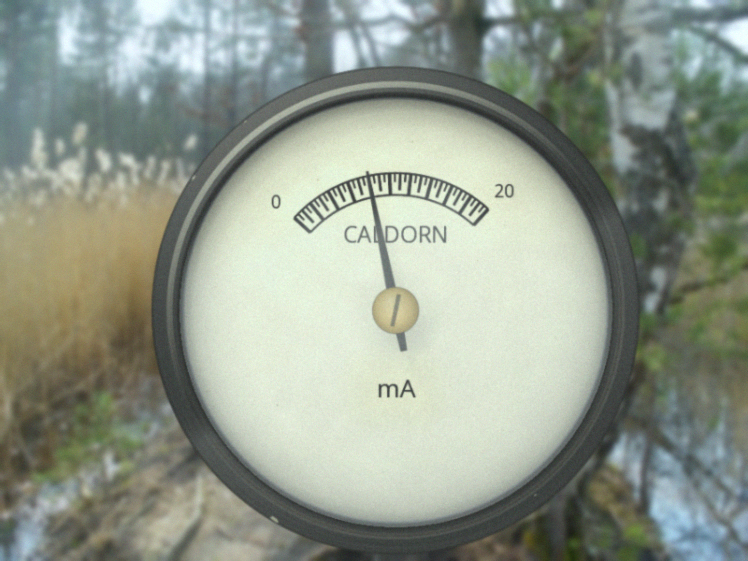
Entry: 8,mA
